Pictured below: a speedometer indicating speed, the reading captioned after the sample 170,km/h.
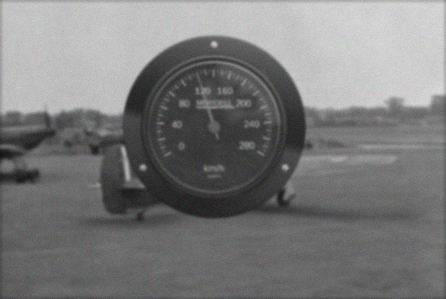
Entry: 120,km/h
